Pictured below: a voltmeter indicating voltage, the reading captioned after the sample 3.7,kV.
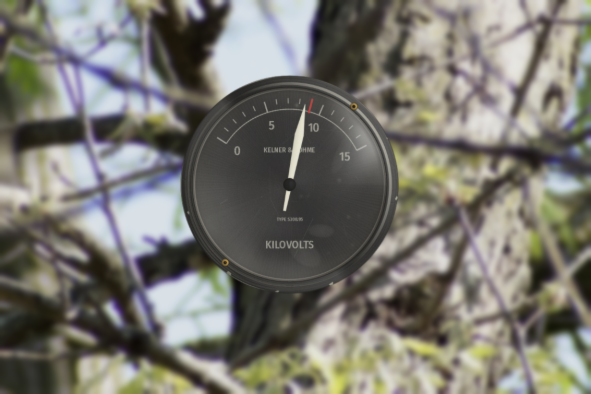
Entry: 8.5,kV
